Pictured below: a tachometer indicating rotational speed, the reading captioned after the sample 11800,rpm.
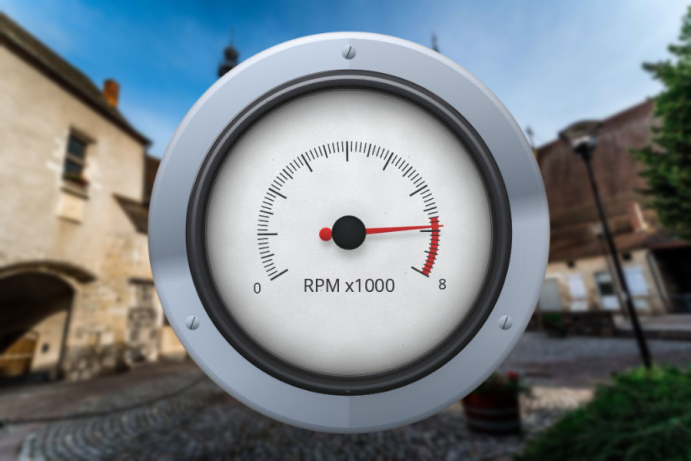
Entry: 6900,rpm
